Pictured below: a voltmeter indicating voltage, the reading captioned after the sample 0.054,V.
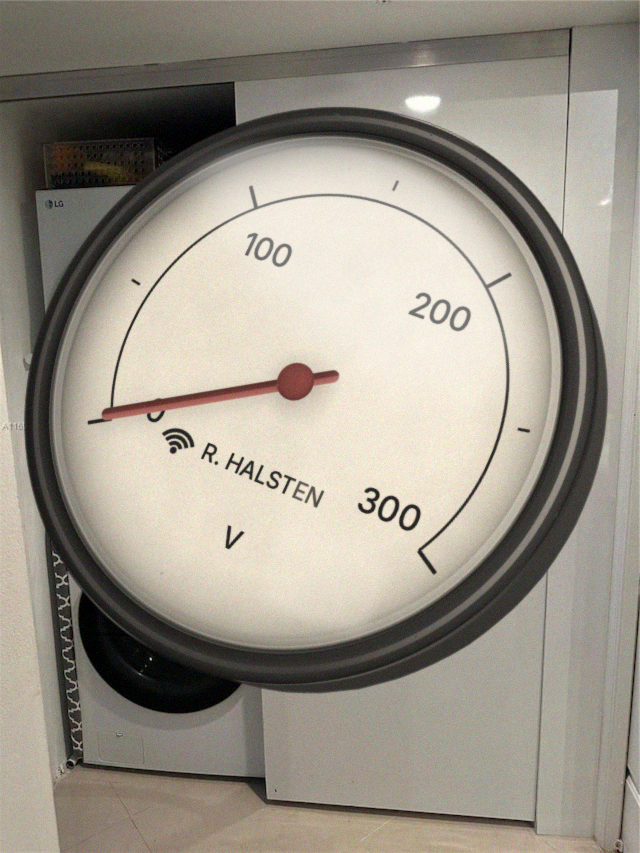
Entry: 0,V
